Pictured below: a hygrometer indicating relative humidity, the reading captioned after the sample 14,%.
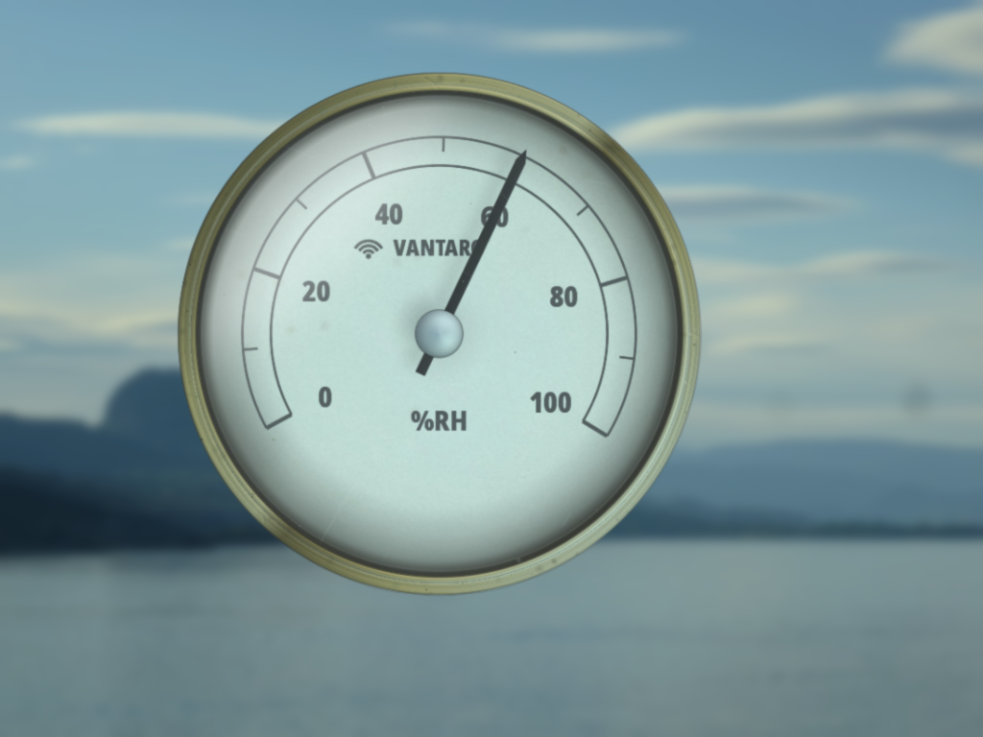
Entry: 60,%
